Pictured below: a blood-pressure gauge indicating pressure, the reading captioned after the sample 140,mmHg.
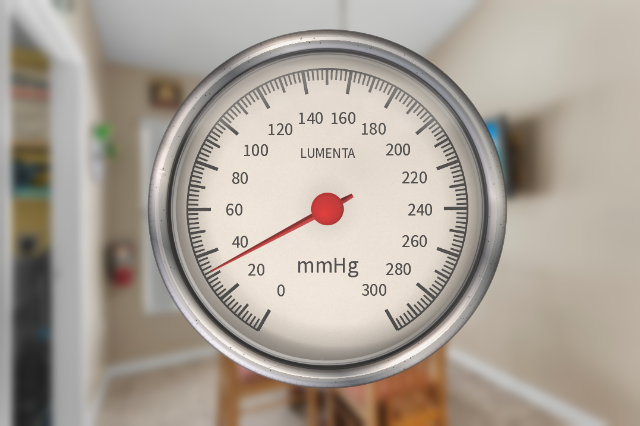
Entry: 32,mmHg
